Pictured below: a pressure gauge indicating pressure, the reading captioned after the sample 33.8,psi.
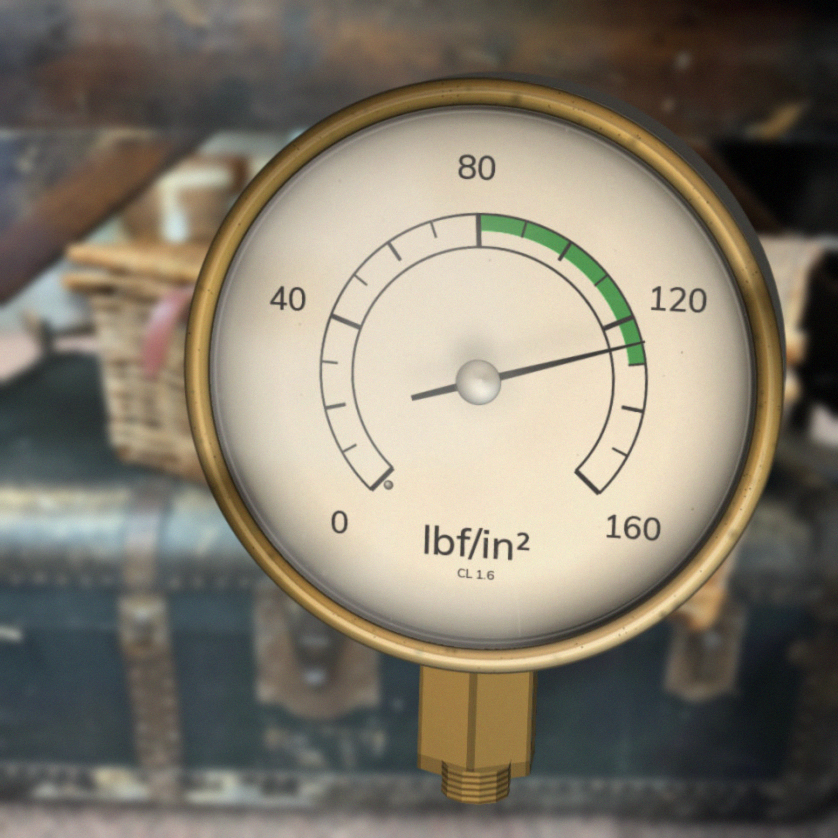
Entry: 125,psi
